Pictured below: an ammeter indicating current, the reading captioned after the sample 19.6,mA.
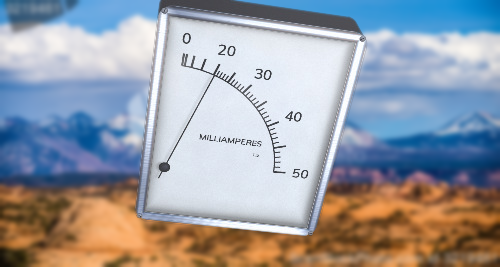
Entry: 20,mA
